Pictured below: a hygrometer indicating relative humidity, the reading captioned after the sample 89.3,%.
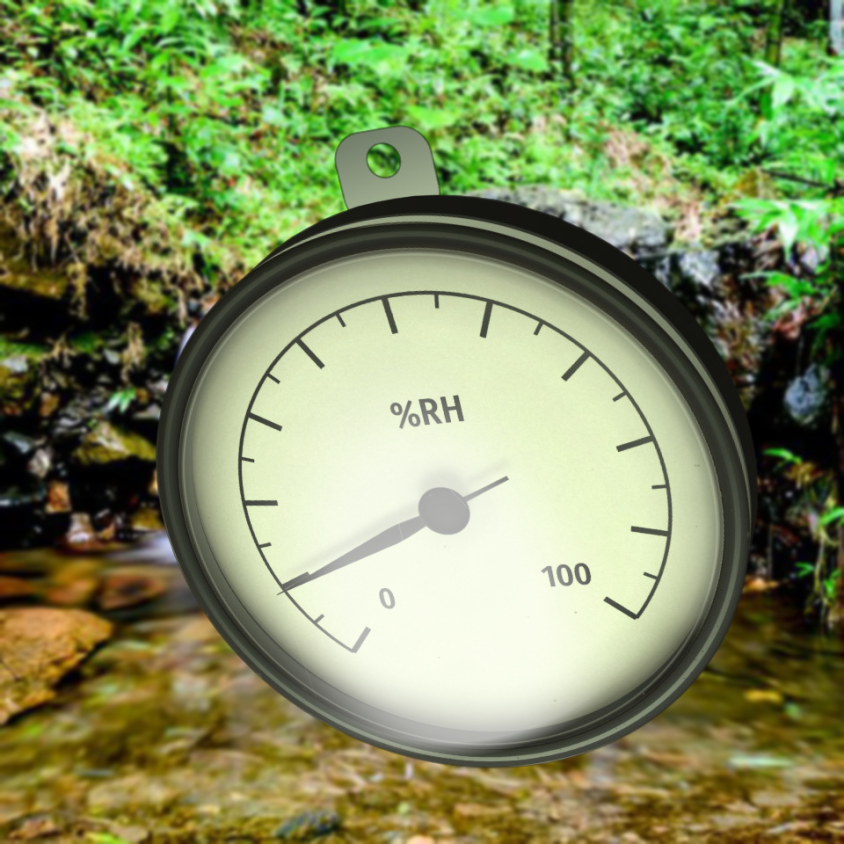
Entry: 10,%
